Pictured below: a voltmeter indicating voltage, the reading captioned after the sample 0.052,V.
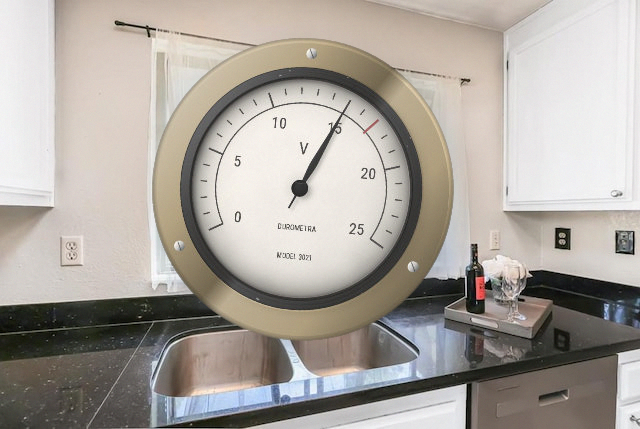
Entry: 15,V
